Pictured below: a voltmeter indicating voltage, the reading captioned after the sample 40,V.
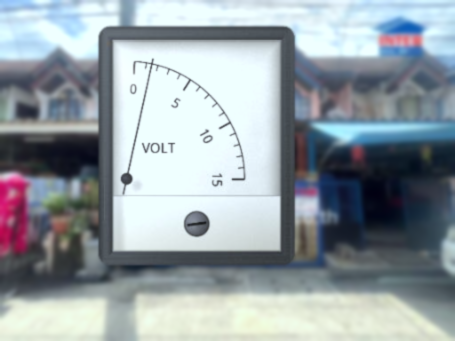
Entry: 1.5,V
